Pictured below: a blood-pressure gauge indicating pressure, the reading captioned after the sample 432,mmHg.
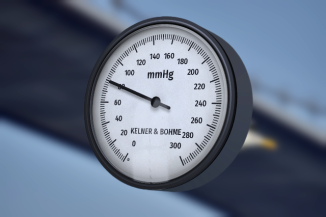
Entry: 80,mmHg
